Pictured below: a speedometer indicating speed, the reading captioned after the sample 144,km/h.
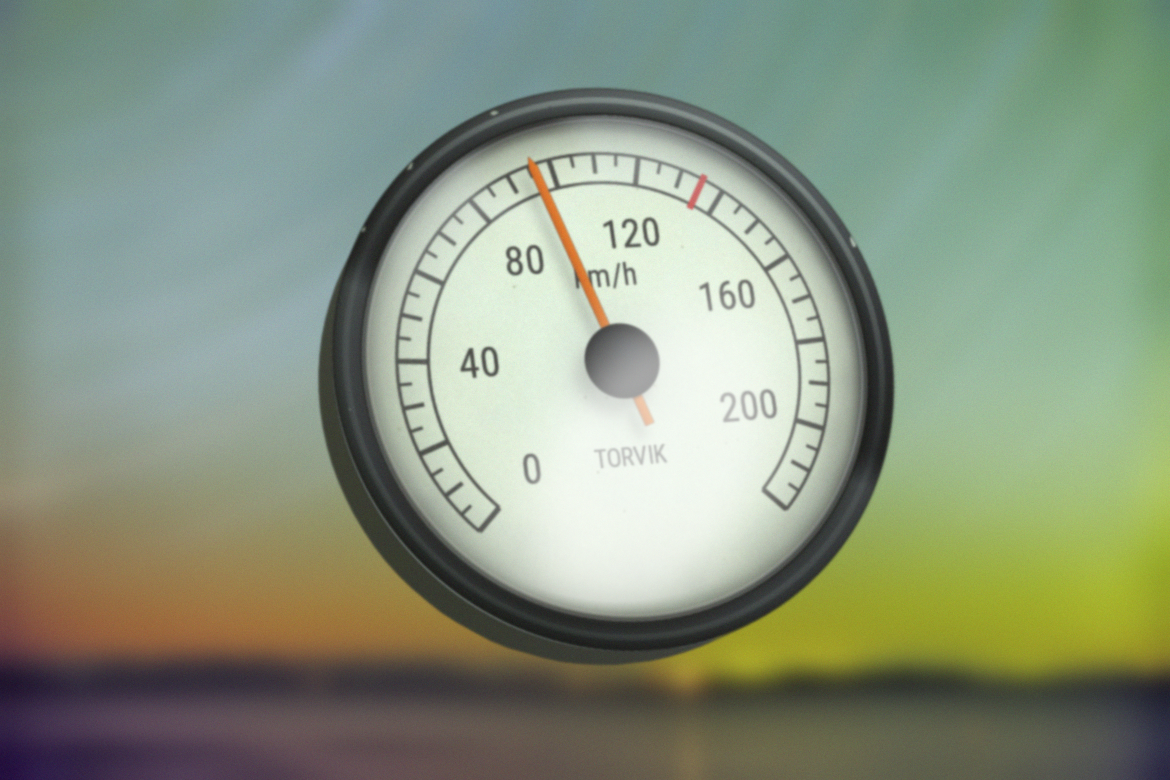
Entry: 95,km/h
